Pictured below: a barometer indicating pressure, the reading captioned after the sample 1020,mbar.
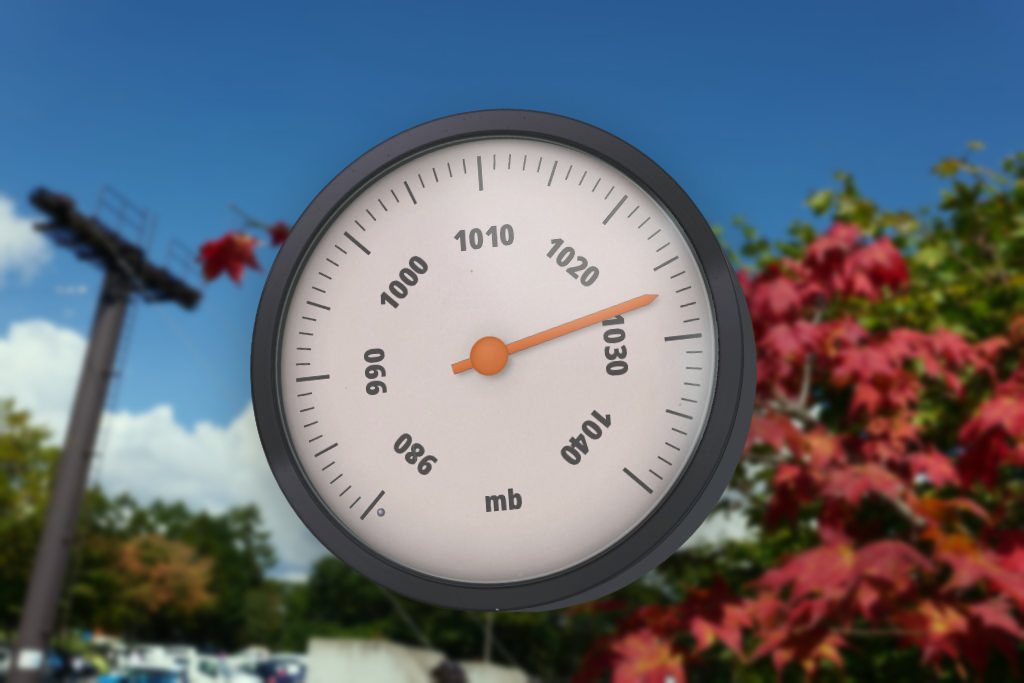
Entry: 1027,mbar
